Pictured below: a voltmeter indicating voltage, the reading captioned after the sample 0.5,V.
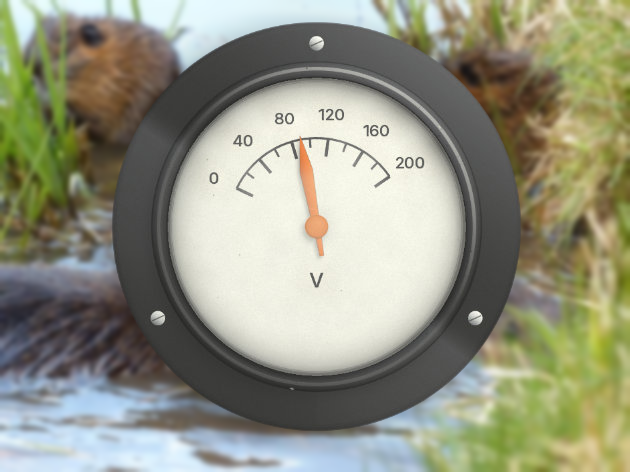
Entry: 90,V
